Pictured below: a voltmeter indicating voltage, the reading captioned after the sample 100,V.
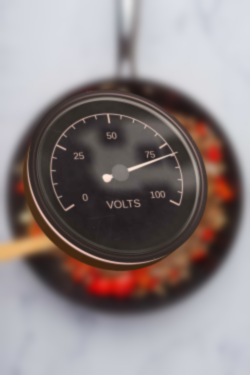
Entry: 80,V
